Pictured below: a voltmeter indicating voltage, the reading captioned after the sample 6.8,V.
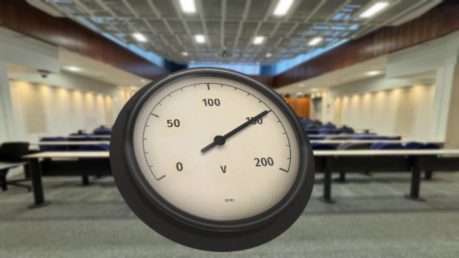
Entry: 150,V
